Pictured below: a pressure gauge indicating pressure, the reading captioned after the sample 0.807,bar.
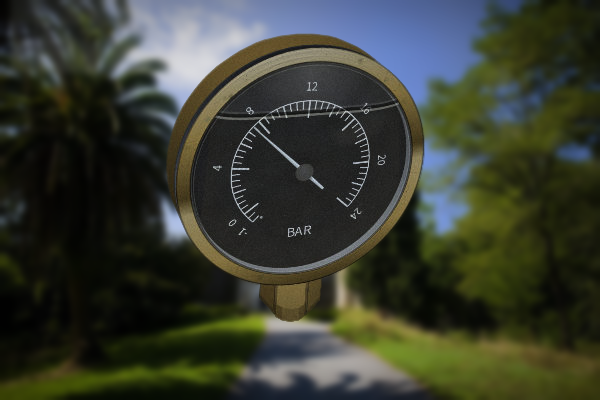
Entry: 7.5,bar
